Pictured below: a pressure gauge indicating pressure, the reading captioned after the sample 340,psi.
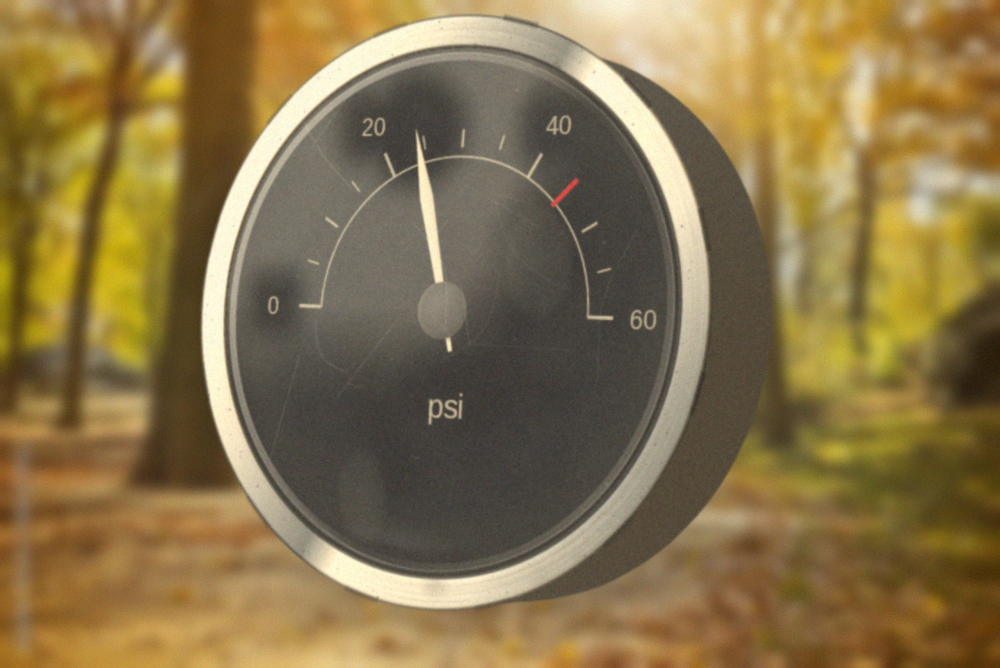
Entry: 25,psi
